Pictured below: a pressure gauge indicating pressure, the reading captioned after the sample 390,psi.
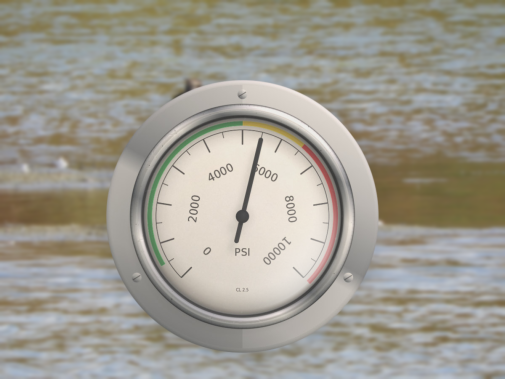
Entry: 5500,psi
